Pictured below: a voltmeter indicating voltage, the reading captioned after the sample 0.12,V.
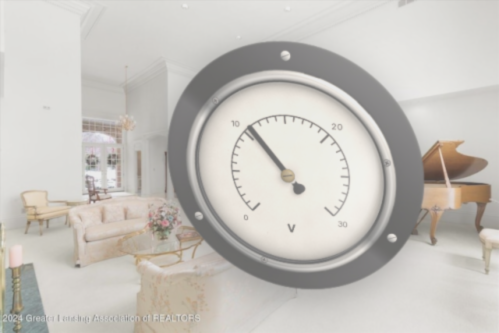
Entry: 11,V
